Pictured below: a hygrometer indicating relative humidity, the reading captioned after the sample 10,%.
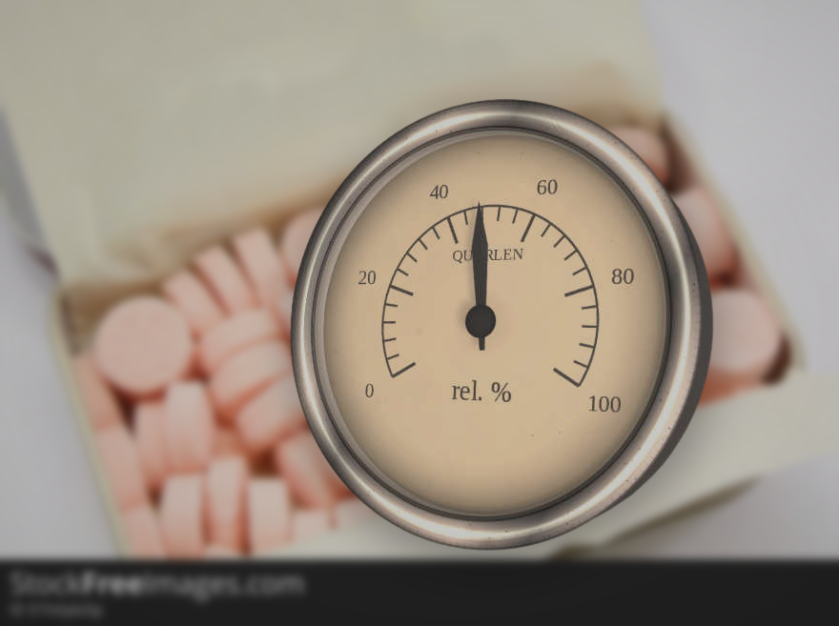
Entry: 48,%
